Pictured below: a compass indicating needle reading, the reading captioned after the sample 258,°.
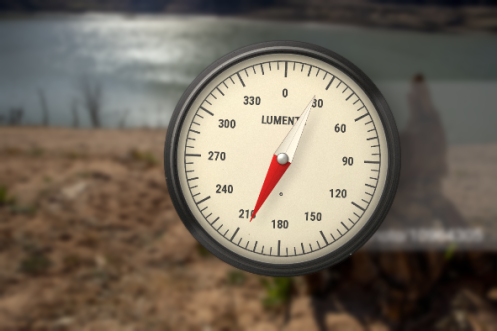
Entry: 205,°
